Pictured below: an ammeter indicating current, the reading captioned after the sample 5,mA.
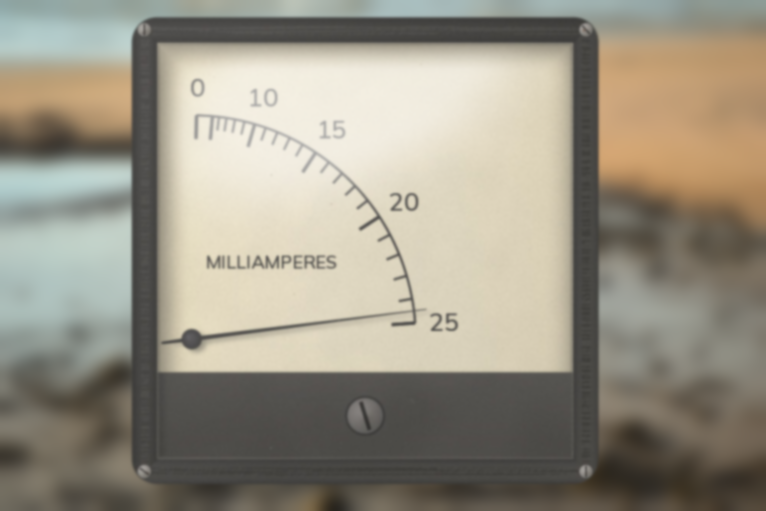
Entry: 24.5,mA
